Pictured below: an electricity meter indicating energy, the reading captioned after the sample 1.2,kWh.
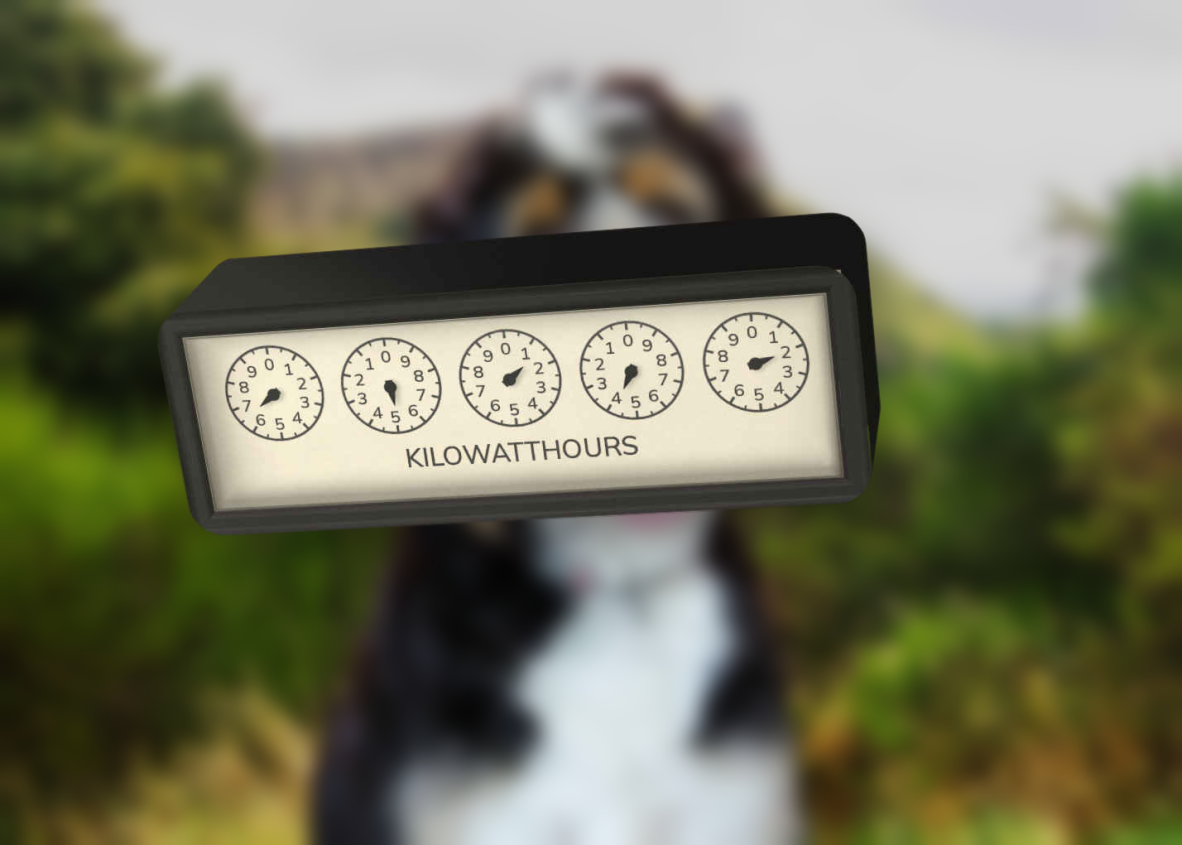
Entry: 65142,kWh
